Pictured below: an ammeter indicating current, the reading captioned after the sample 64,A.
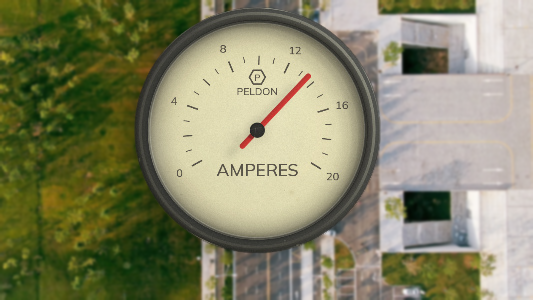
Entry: 13.5,A
